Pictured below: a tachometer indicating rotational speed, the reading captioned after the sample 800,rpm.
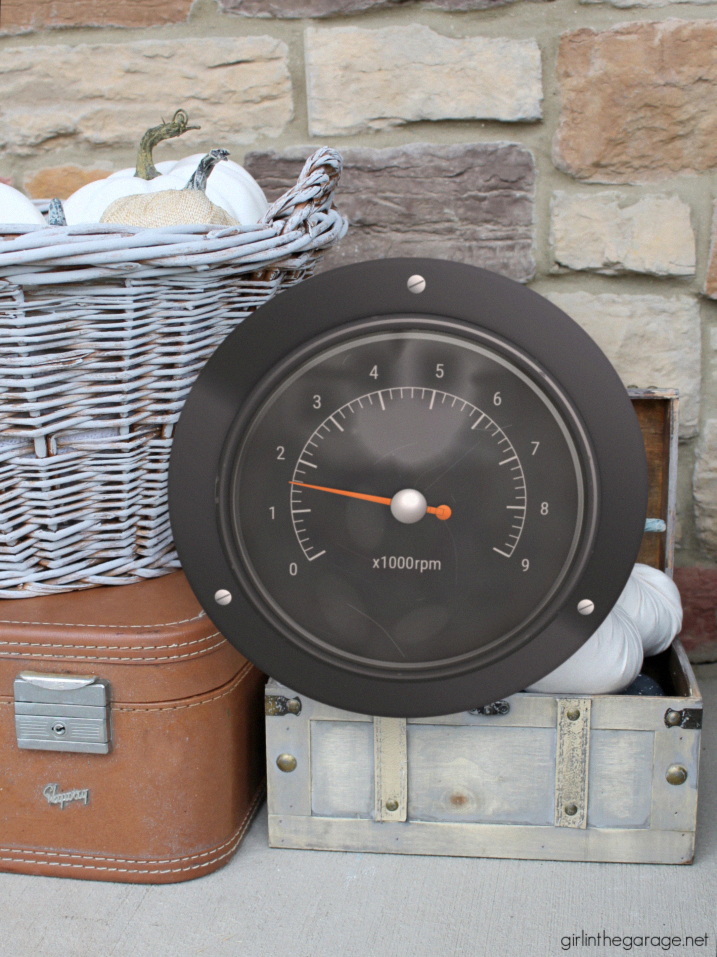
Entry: 1600,rpm
